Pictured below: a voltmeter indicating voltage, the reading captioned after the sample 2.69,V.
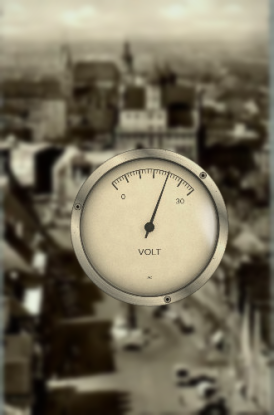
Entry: 20,V
